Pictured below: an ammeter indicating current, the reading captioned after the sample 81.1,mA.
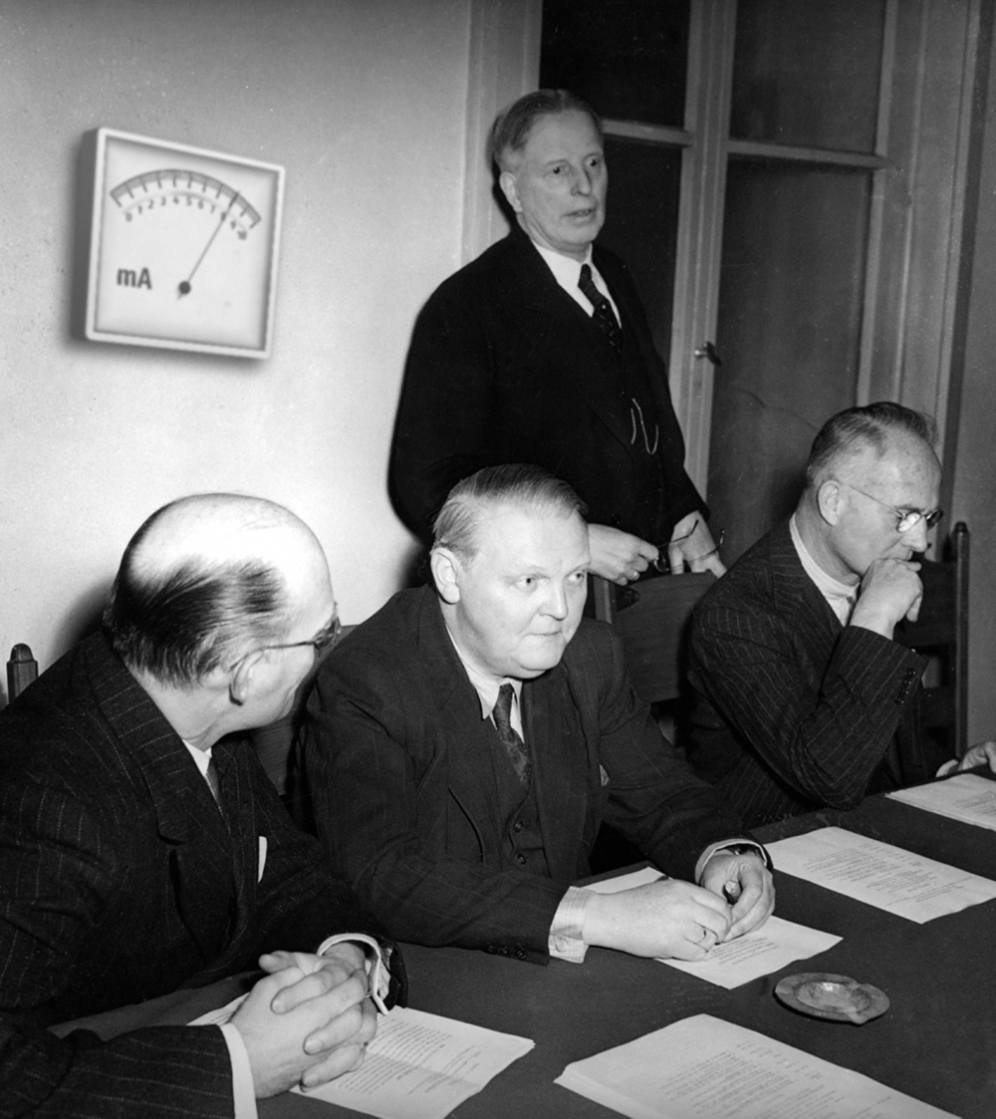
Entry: 8,mA
